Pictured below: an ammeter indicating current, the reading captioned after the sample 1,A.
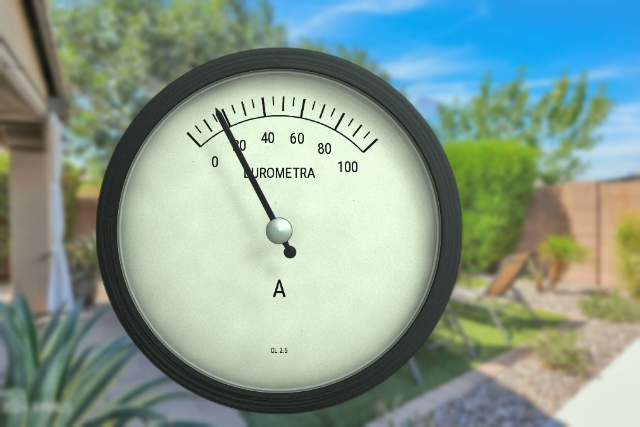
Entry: 17.5,A
